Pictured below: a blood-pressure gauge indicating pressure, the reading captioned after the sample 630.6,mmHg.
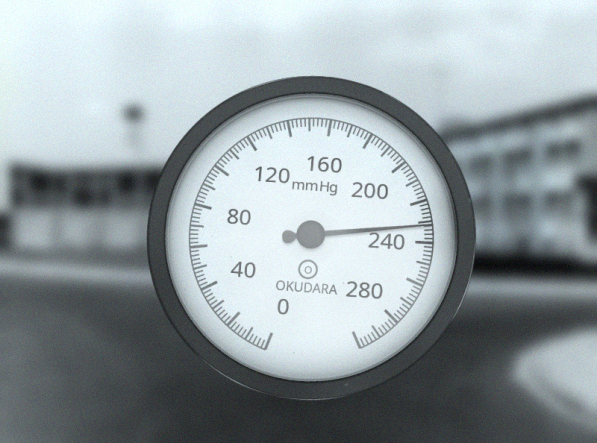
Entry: 232,mmHg
